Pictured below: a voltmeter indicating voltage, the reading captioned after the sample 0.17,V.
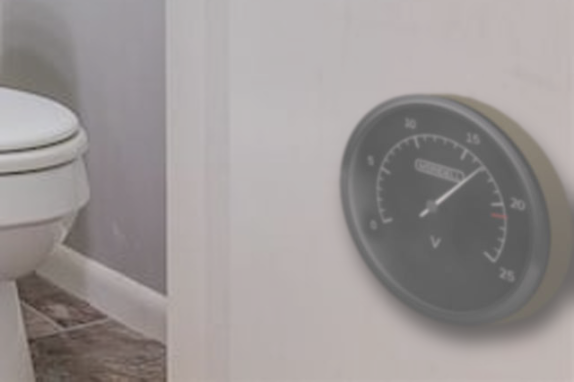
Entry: 17,V
